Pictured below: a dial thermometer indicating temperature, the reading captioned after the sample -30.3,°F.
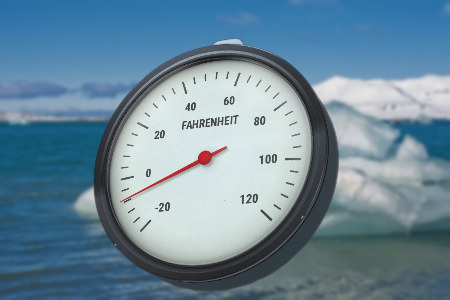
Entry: -8,°F
